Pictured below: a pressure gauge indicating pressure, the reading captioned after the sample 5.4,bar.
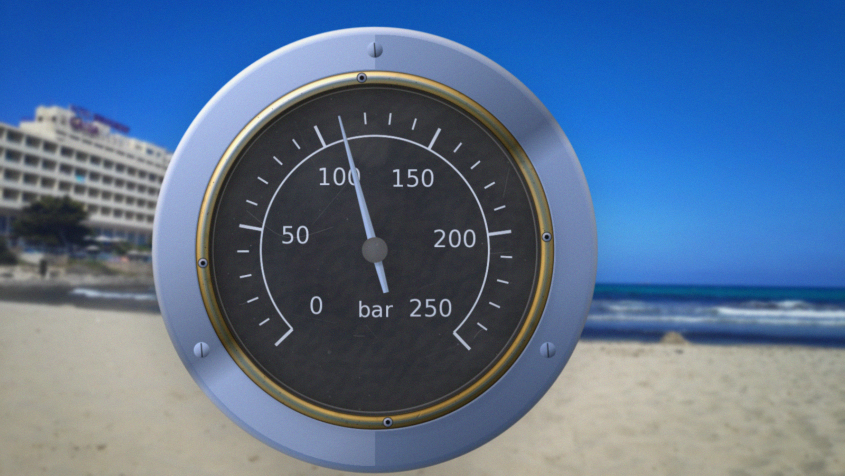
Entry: 110,bar
